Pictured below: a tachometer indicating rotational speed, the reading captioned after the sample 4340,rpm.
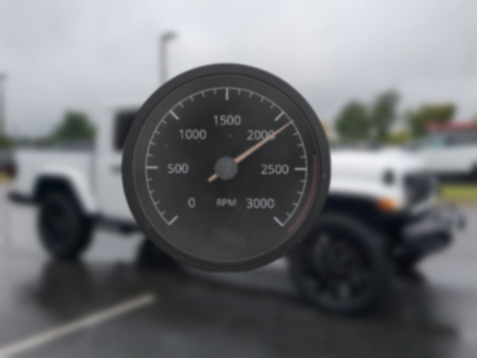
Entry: 2100,rpm
